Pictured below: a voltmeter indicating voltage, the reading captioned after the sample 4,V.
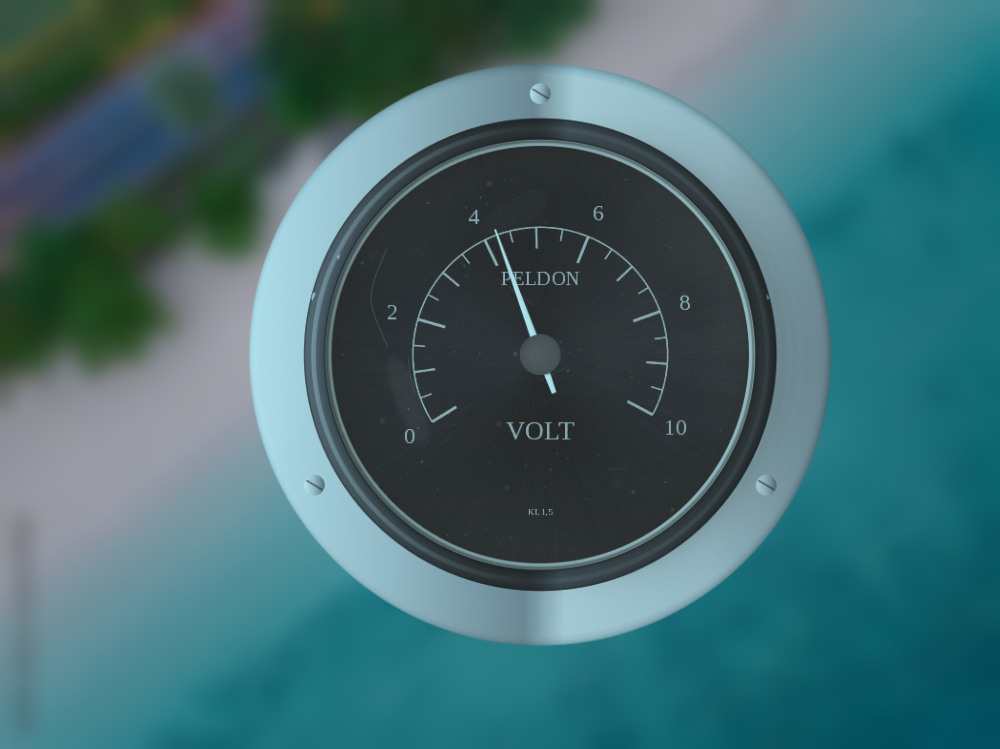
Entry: 4.25,V
